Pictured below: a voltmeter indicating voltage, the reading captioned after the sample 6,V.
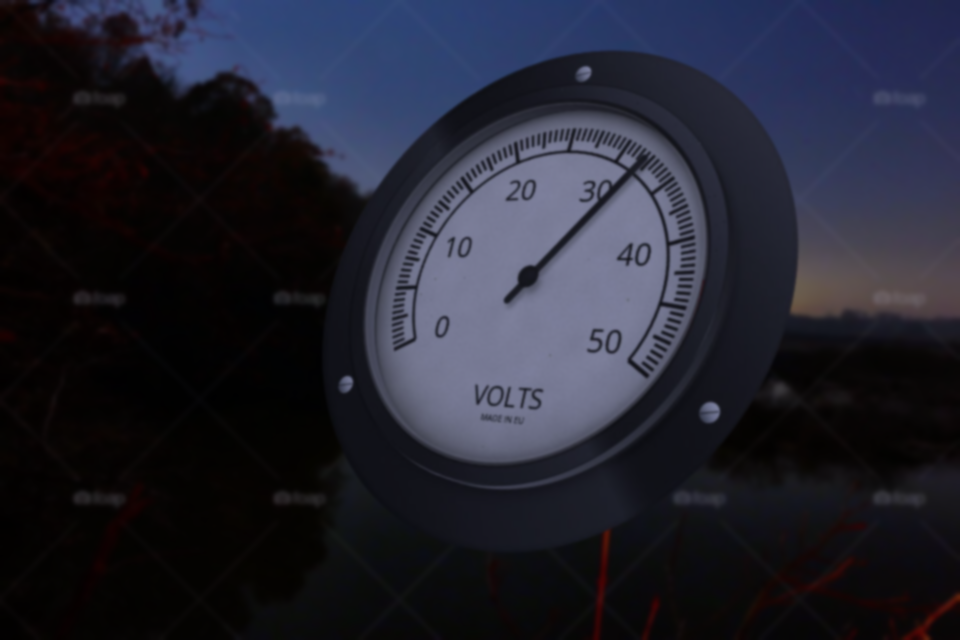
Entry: 32.5,V
